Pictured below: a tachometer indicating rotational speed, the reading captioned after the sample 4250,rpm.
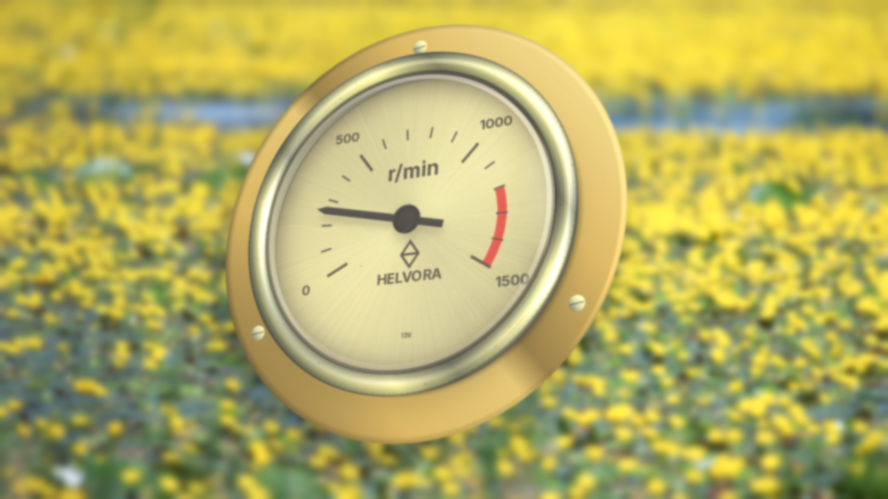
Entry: 250,rpm
